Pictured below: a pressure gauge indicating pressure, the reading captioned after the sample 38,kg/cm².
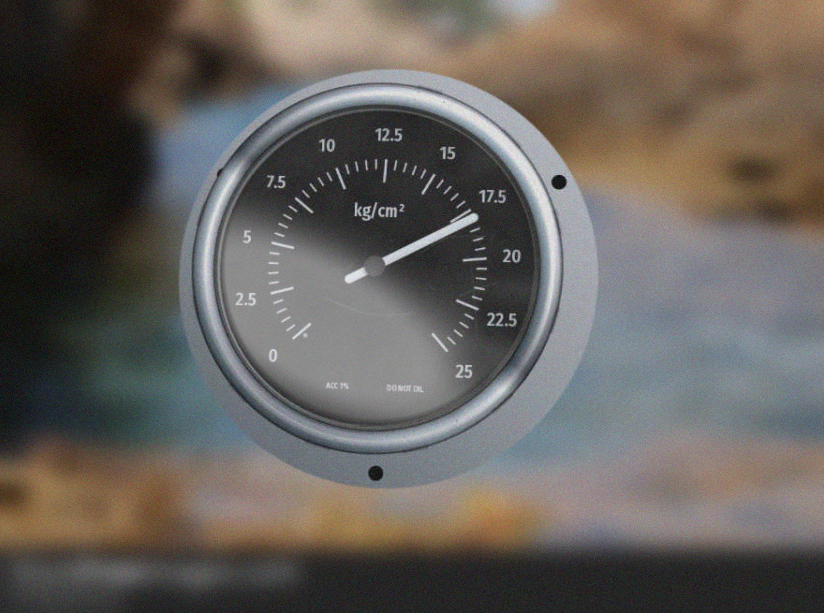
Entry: 18,kg/cm²
